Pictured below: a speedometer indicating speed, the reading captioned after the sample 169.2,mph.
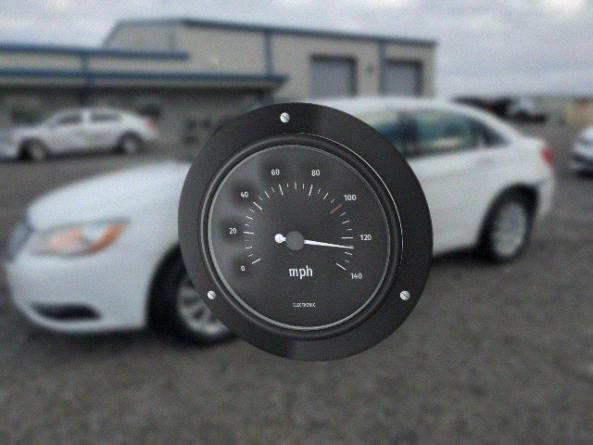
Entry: 125,mph
